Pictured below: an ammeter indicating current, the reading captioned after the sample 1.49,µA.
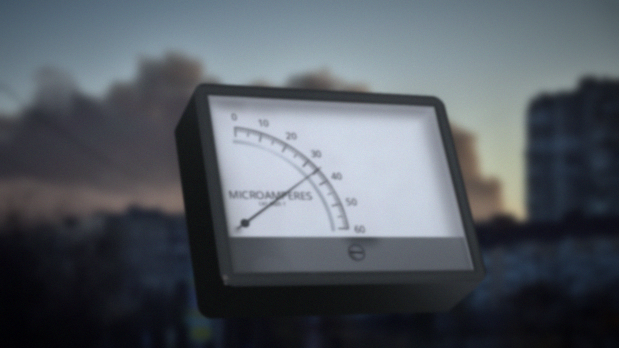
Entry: 35,µA
